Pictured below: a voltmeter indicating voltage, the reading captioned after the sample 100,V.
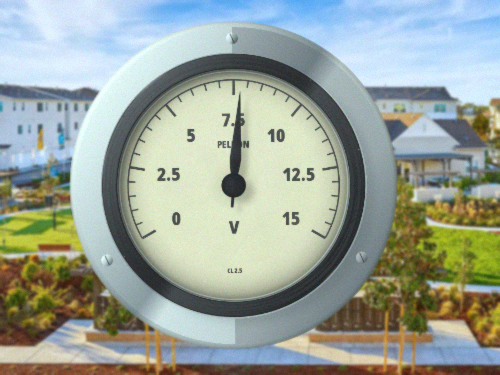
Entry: 7.75,V
